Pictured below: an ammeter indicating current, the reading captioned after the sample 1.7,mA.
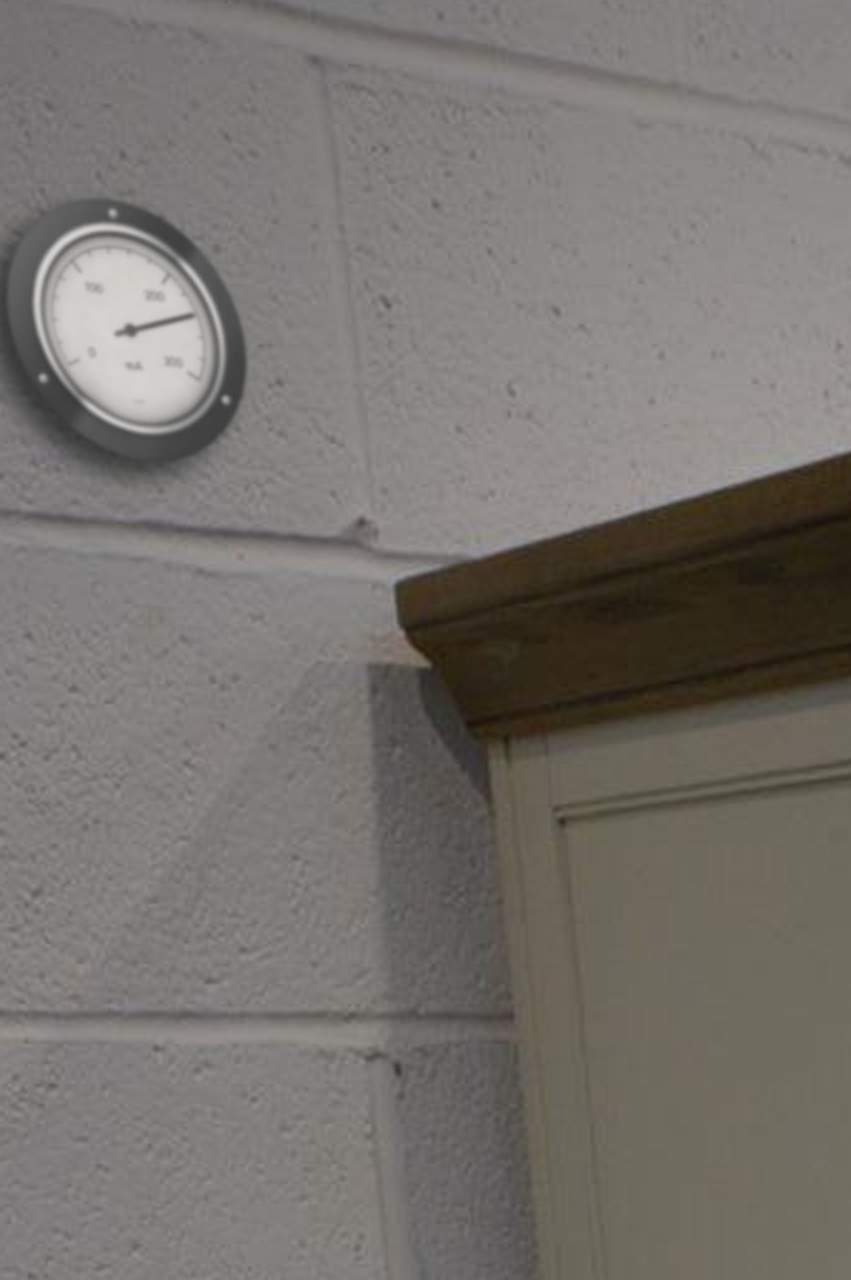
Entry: 240,mA
